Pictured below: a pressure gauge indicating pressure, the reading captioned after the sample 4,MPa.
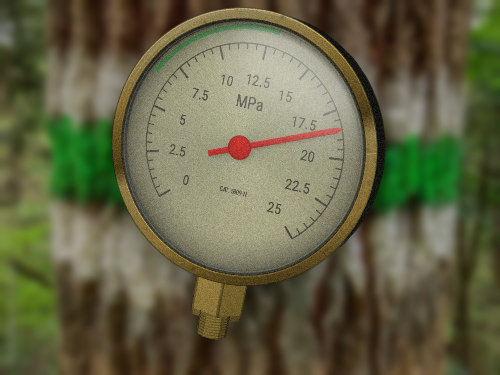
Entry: 18.5,MPa
